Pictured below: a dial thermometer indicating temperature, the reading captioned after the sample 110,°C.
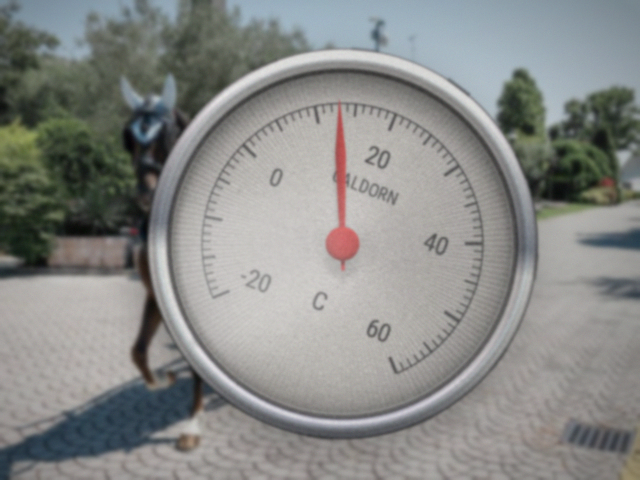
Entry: 13,°C
